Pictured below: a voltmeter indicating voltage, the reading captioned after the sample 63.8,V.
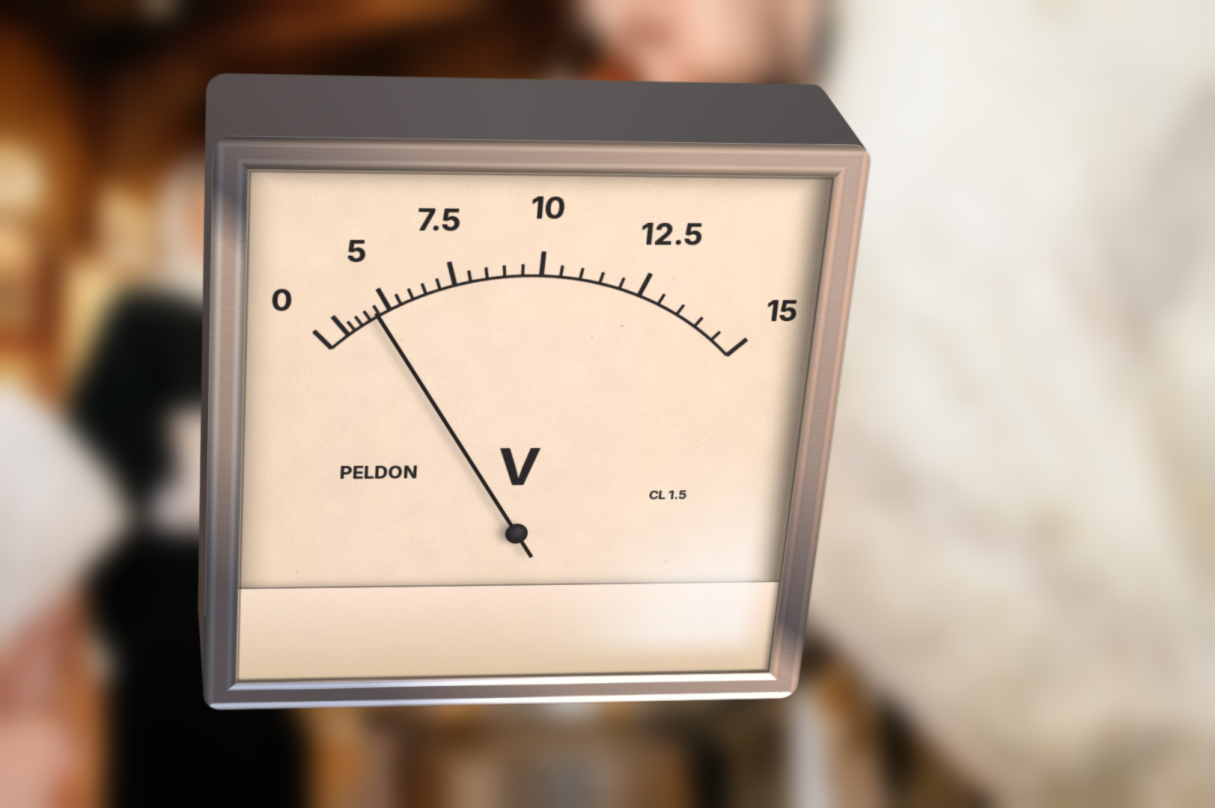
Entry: 4.5,V
